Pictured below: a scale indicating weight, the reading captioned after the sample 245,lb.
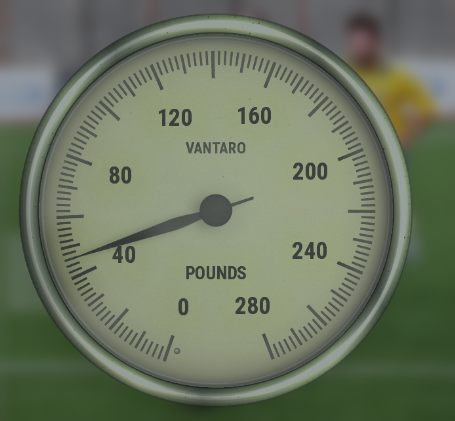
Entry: 46,lb
